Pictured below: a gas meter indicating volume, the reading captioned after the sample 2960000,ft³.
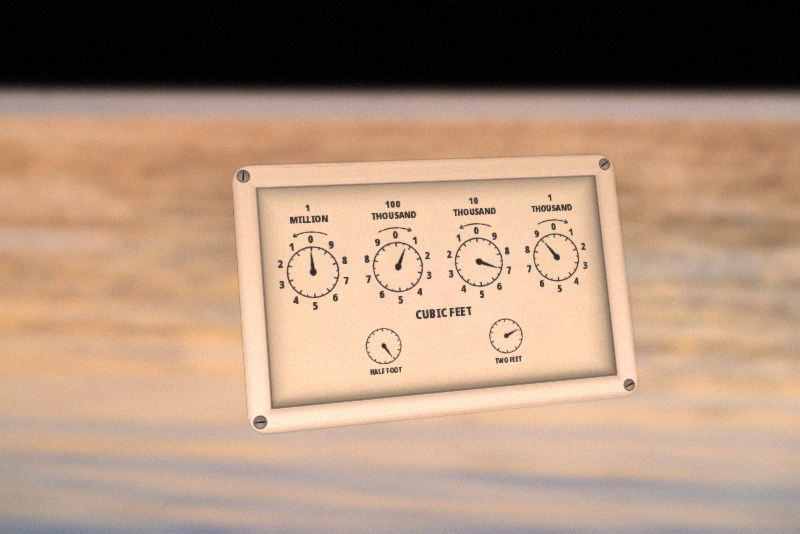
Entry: 6900,ft³
